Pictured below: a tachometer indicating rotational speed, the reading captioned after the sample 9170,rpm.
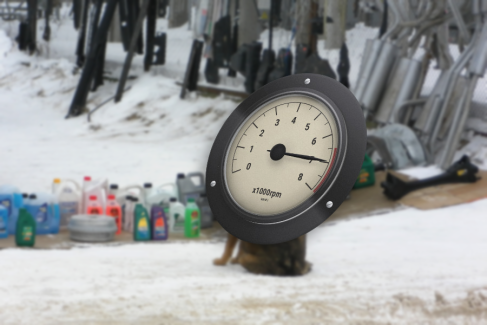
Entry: 7000,rpm
